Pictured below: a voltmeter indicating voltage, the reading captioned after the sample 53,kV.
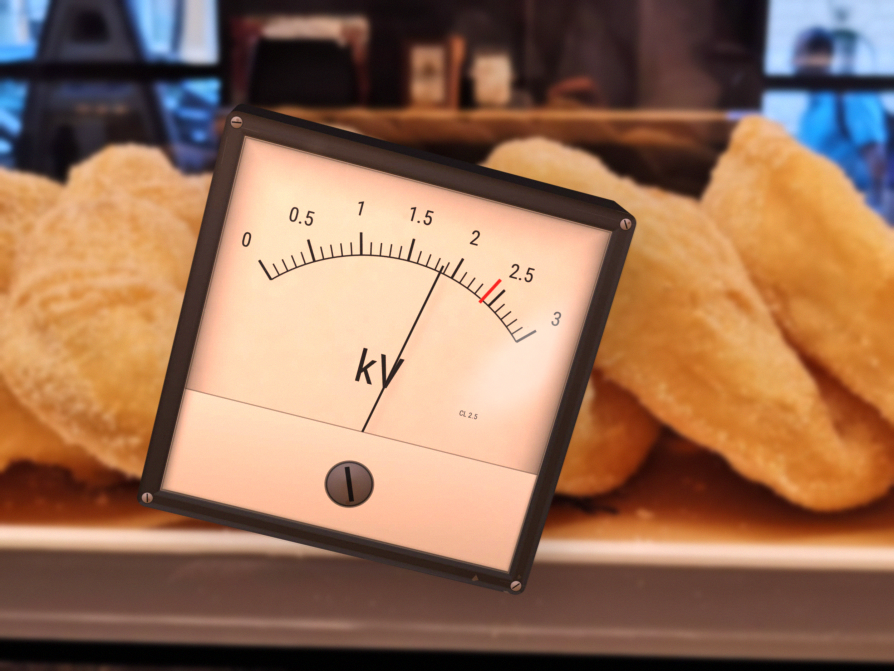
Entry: 1.85,kV
